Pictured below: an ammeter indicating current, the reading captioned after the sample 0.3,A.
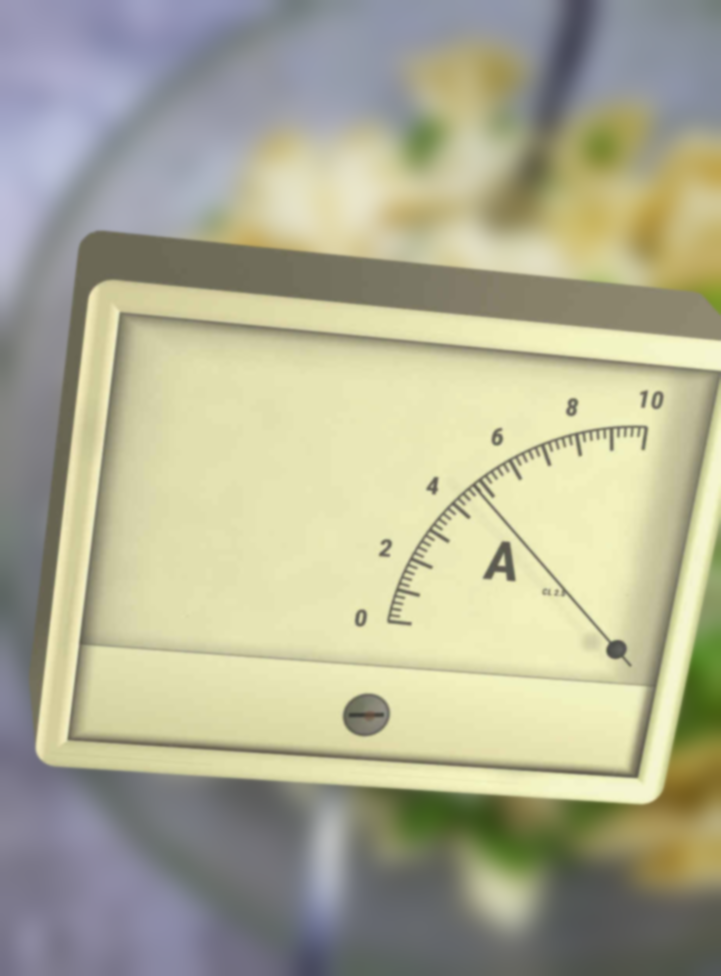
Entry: 4.8,A
